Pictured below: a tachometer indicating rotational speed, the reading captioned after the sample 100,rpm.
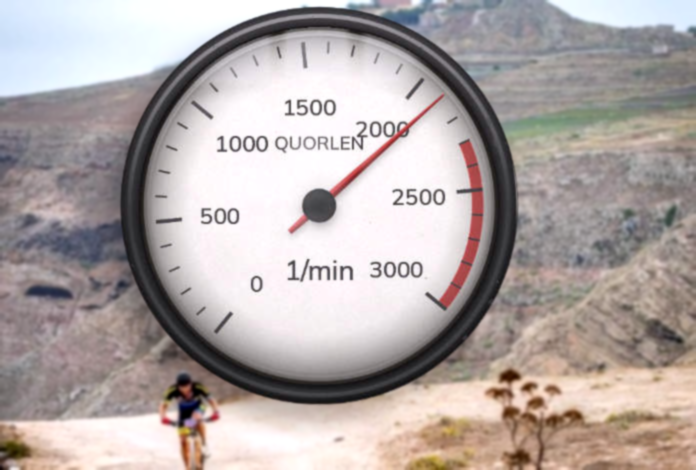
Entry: 2100,rpm
